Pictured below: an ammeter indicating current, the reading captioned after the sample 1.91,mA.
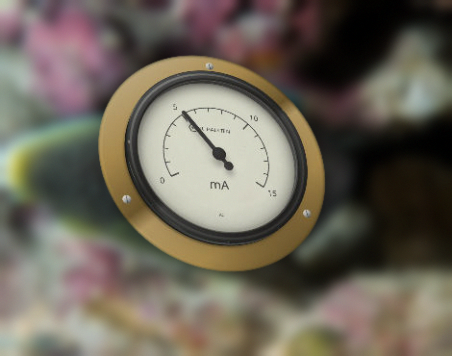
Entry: 5,mA
